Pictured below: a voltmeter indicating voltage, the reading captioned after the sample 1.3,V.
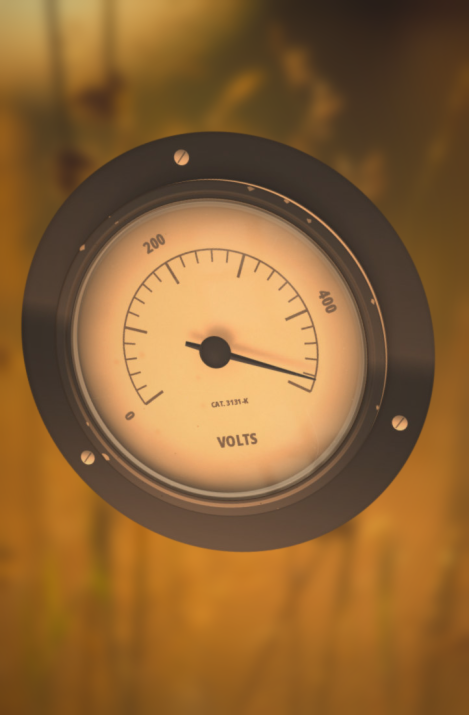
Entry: 480,V
